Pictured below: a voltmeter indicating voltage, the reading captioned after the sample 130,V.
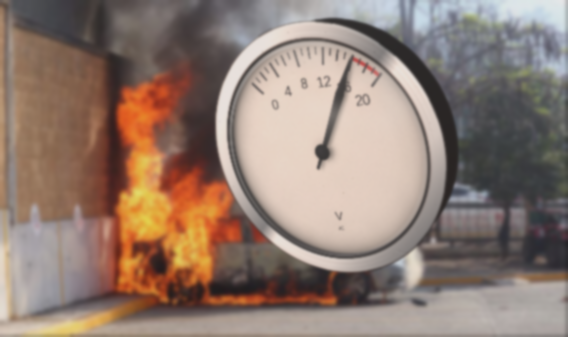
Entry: 16,V
